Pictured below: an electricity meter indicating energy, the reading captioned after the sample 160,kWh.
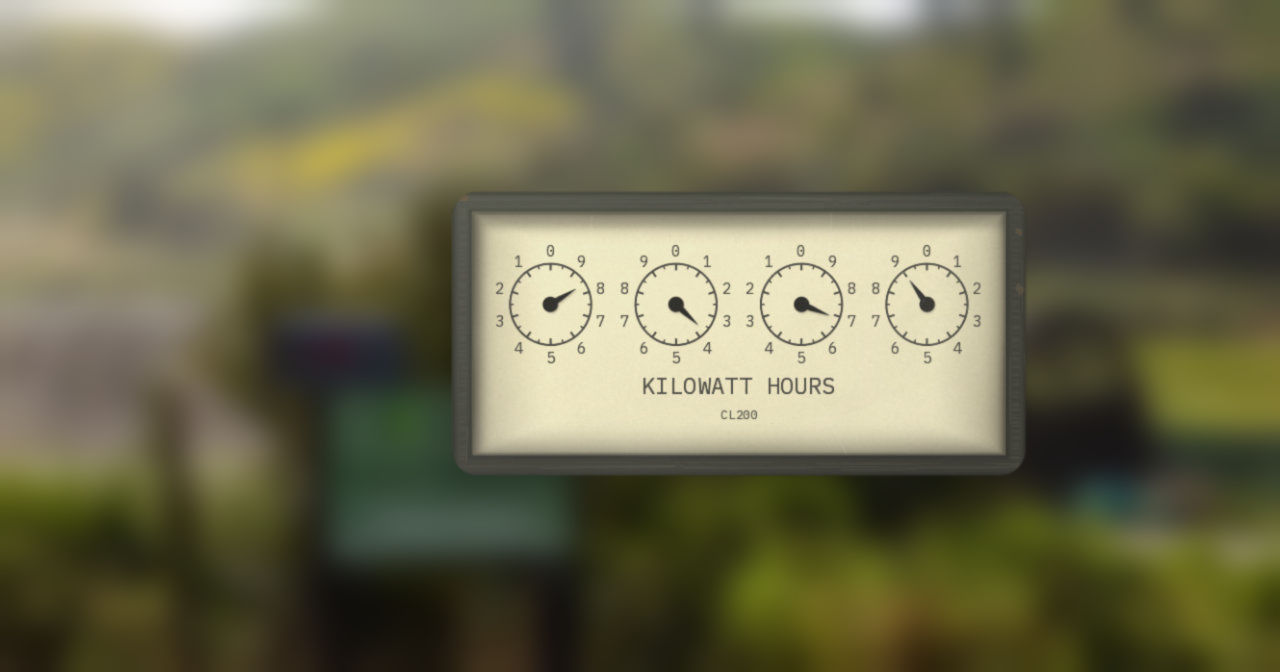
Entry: 8369,kWh
